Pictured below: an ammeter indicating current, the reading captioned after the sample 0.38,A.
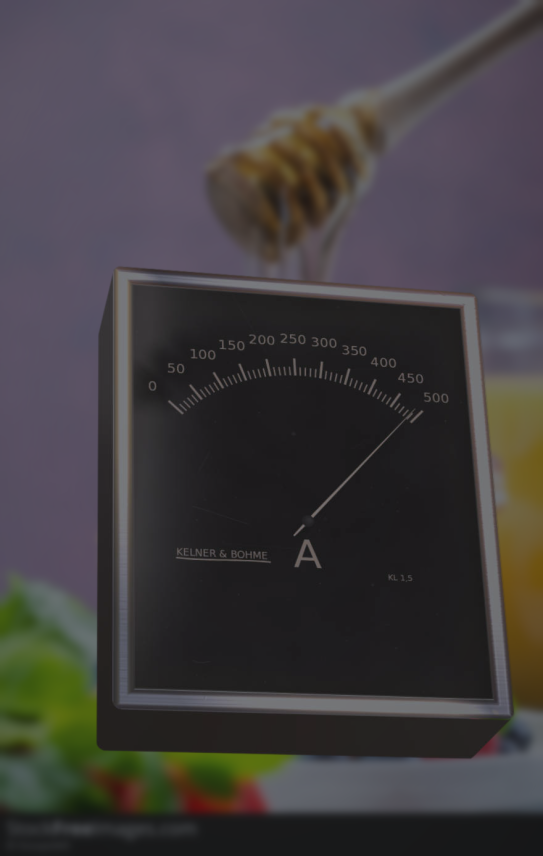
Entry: 490,A
